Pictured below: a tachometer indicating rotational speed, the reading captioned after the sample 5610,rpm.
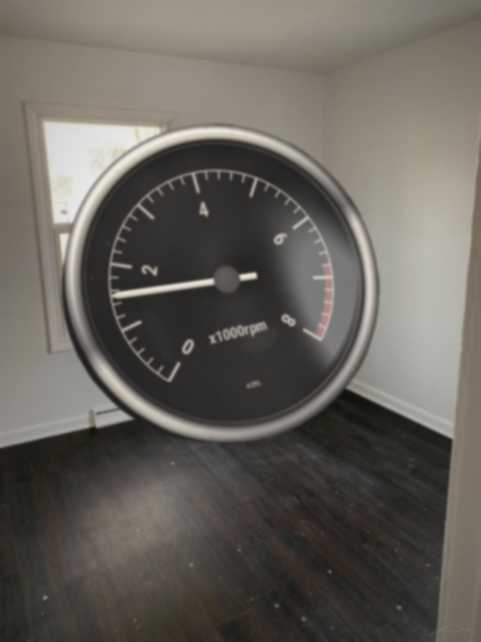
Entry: 1500,rpm
